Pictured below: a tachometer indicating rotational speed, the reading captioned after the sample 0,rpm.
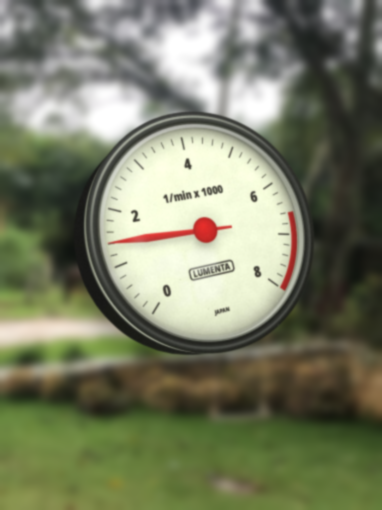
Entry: 1400,rpm
